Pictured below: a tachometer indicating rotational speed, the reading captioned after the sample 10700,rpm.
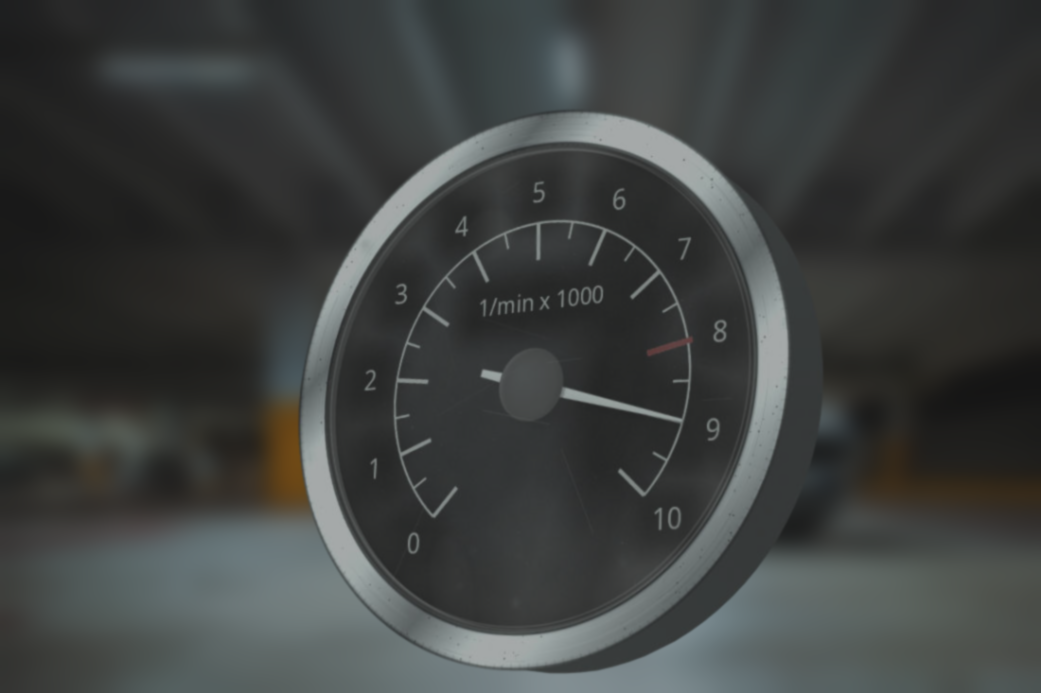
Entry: 9000,rpm
